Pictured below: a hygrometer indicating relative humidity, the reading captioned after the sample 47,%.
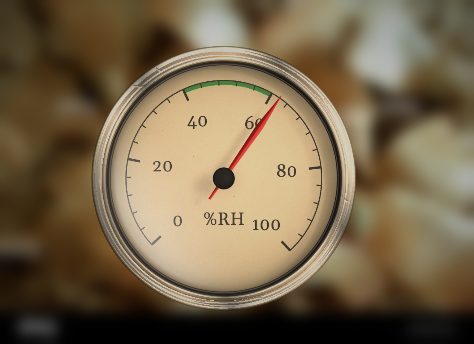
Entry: 62,%
